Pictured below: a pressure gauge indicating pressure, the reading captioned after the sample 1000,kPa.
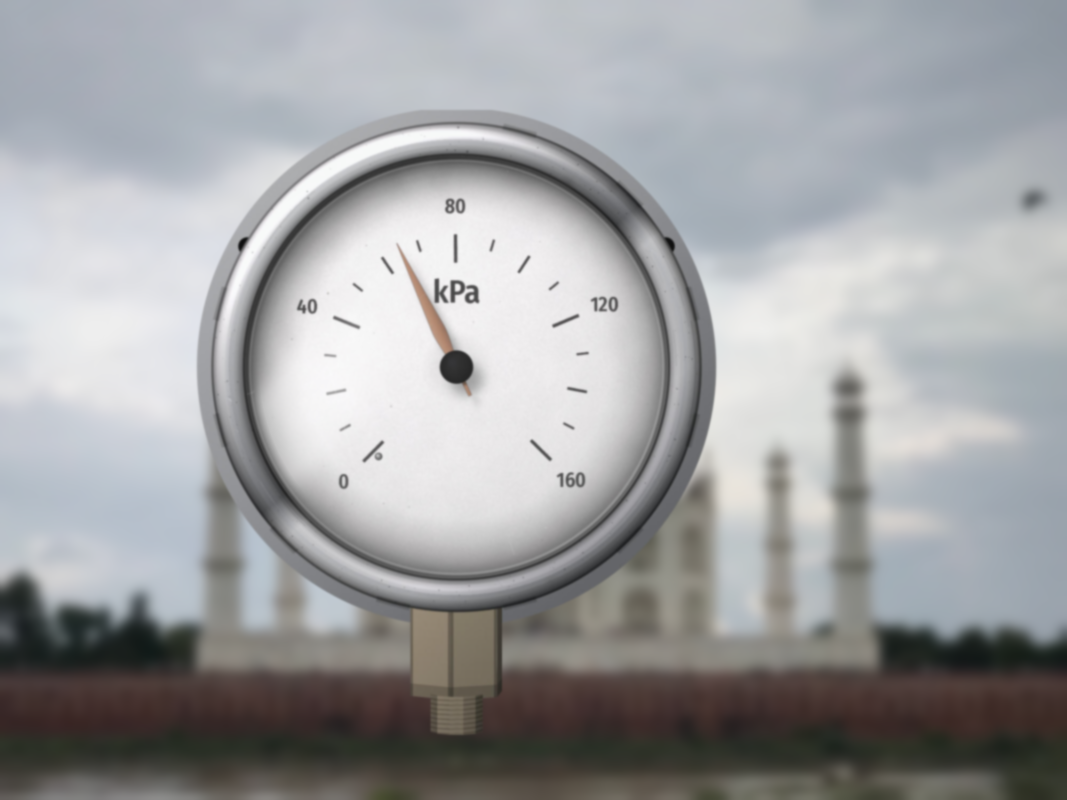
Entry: 65,kPa
